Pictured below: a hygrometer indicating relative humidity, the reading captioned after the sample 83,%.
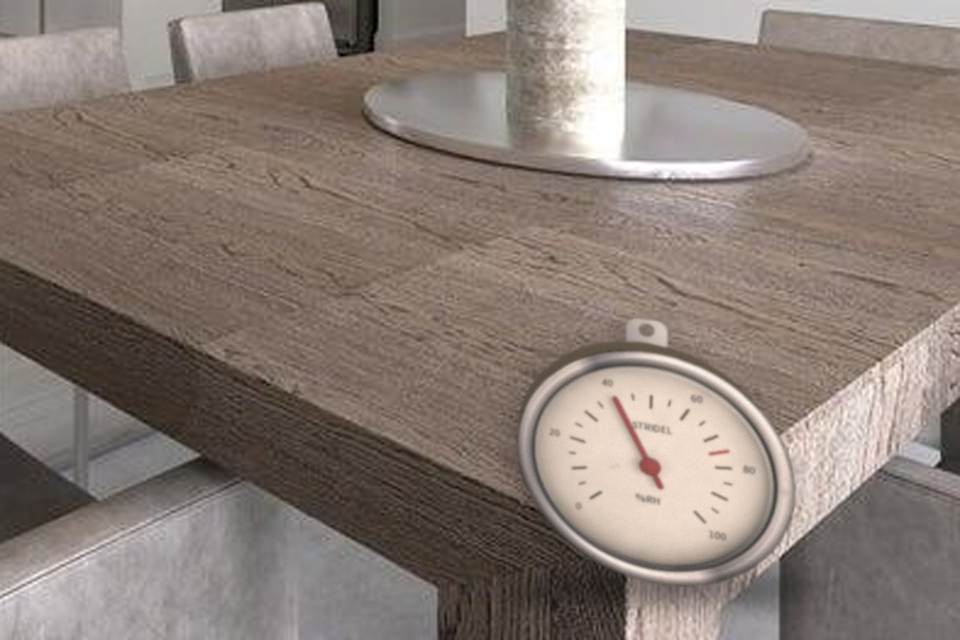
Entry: 40,%
